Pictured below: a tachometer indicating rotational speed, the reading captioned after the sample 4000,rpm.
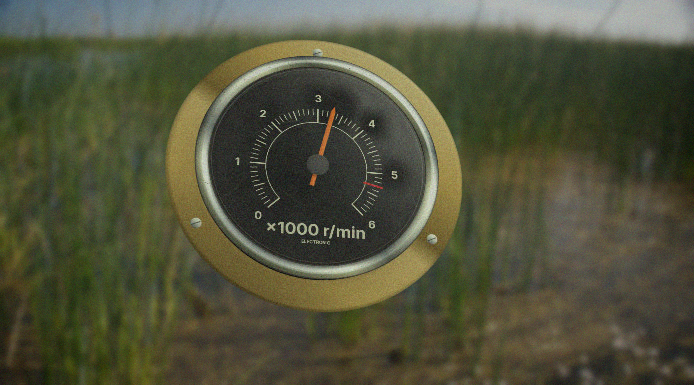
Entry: 3300,rpm
